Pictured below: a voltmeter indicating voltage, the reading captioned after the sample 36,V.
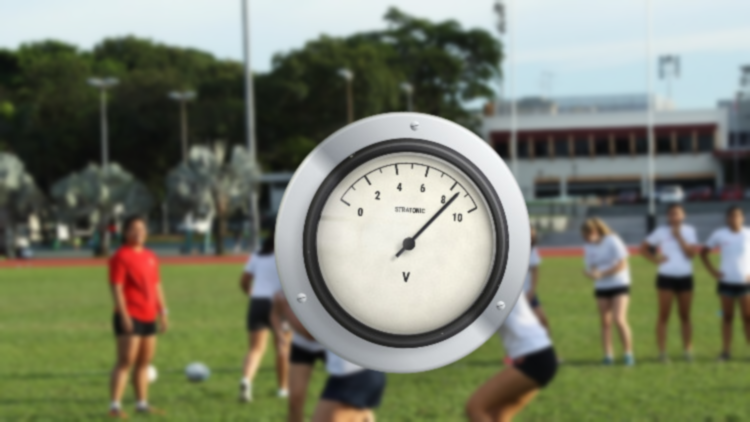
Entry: 8.5,V
